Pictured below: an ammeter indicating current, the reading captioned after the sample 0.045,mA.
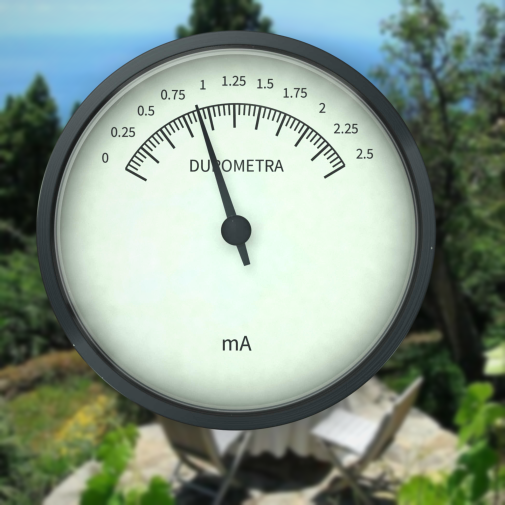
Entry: 0.9,mA
